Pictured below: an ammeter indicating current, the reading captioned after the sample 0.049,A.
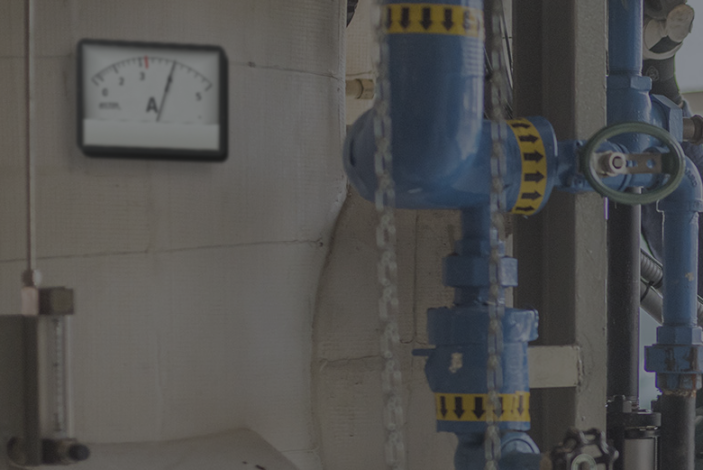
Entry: 4,A
